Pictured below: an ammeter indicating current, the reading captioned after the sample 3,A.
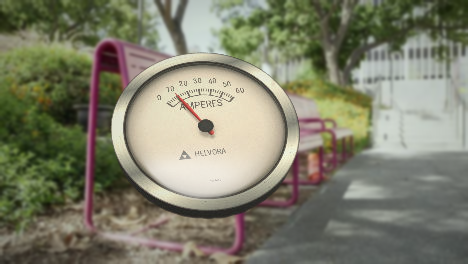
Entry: 10,A
